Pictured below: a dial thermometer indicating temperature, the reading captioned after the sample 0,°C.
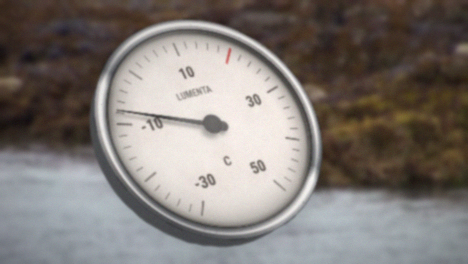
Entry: -8,°C
